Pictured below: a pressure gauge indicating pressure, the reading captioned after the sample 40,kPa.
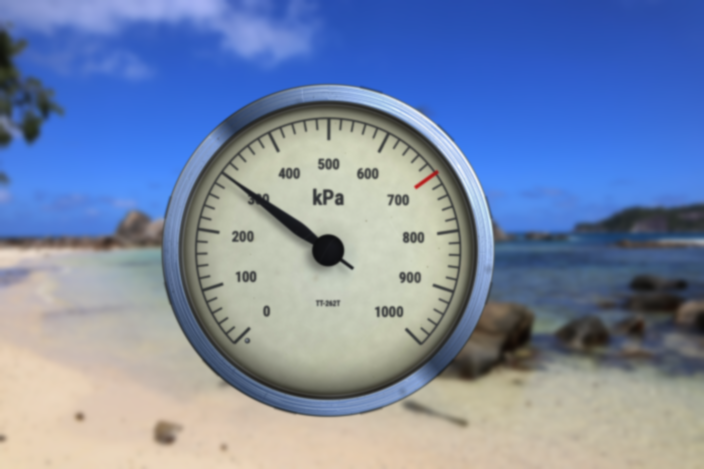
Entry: 300,kPa
